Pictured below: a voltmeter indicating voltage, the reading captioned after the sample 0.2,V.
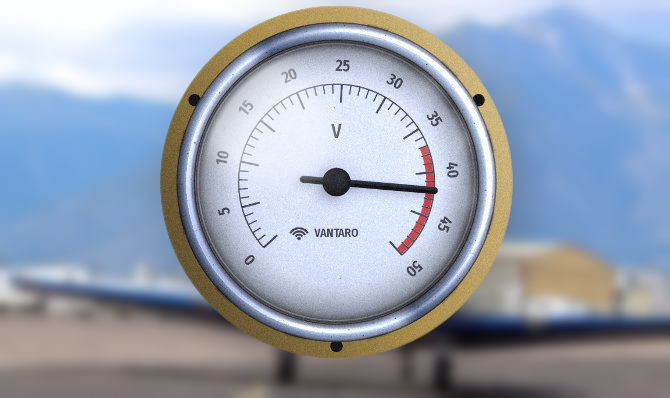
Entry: 42,V
